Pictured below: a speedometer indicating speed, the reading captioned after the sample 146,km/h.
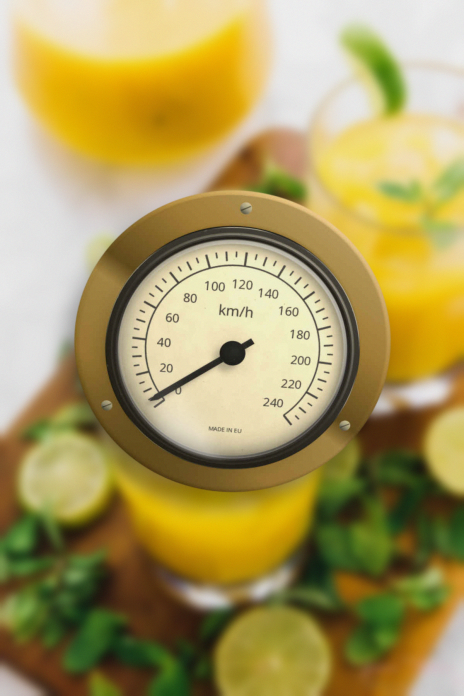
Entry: 5,km/h
